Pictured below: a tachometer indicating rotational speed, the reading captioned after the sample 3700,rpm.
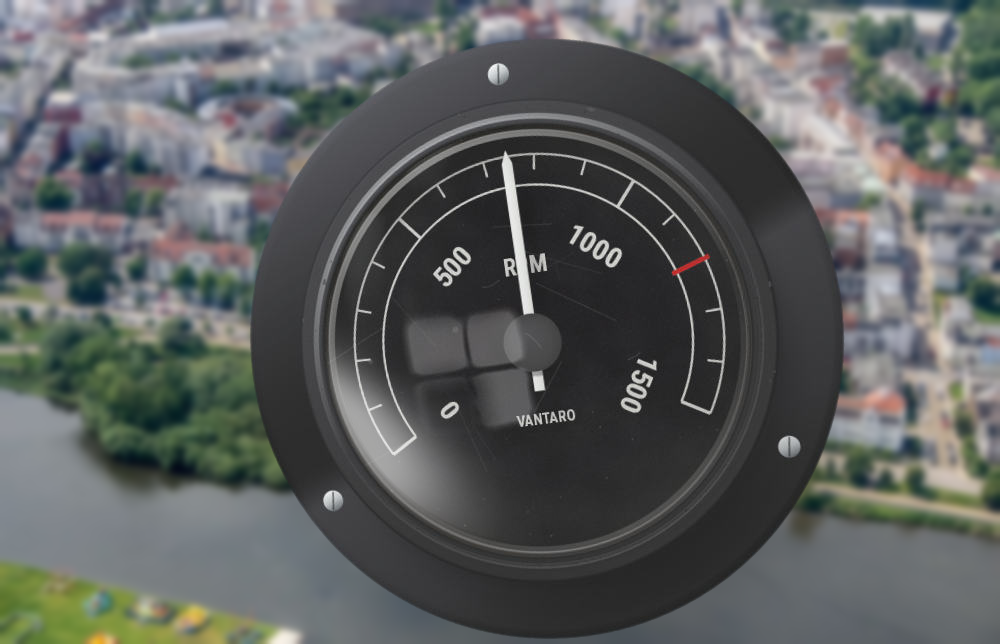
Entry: 750,rpm
